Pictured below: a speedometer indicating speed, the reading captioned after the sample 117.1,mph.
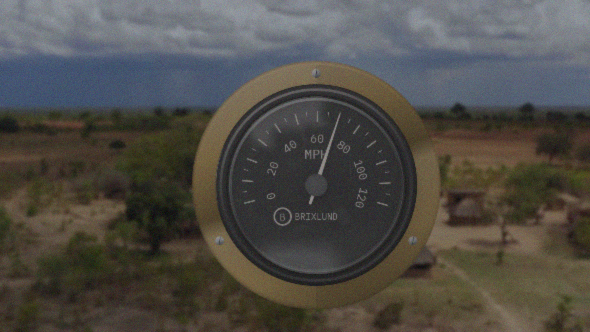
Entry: 70,mph
